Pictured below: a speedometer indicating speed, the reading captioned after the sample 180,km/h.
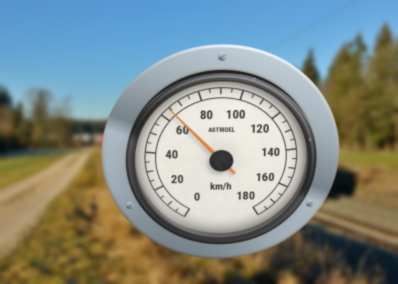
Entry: 65,km/h
